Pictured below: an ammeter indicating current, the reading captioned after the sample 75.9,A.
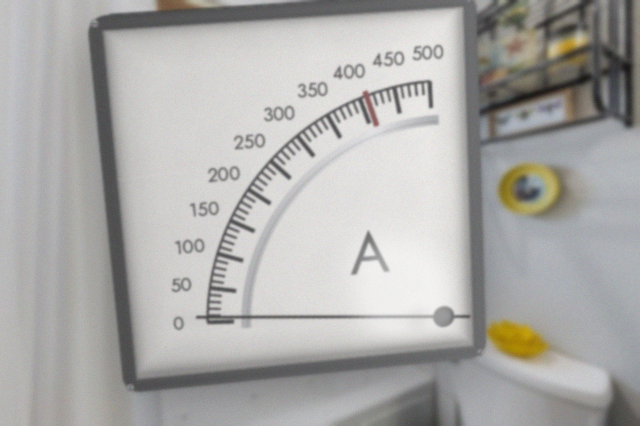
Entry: 10,A
